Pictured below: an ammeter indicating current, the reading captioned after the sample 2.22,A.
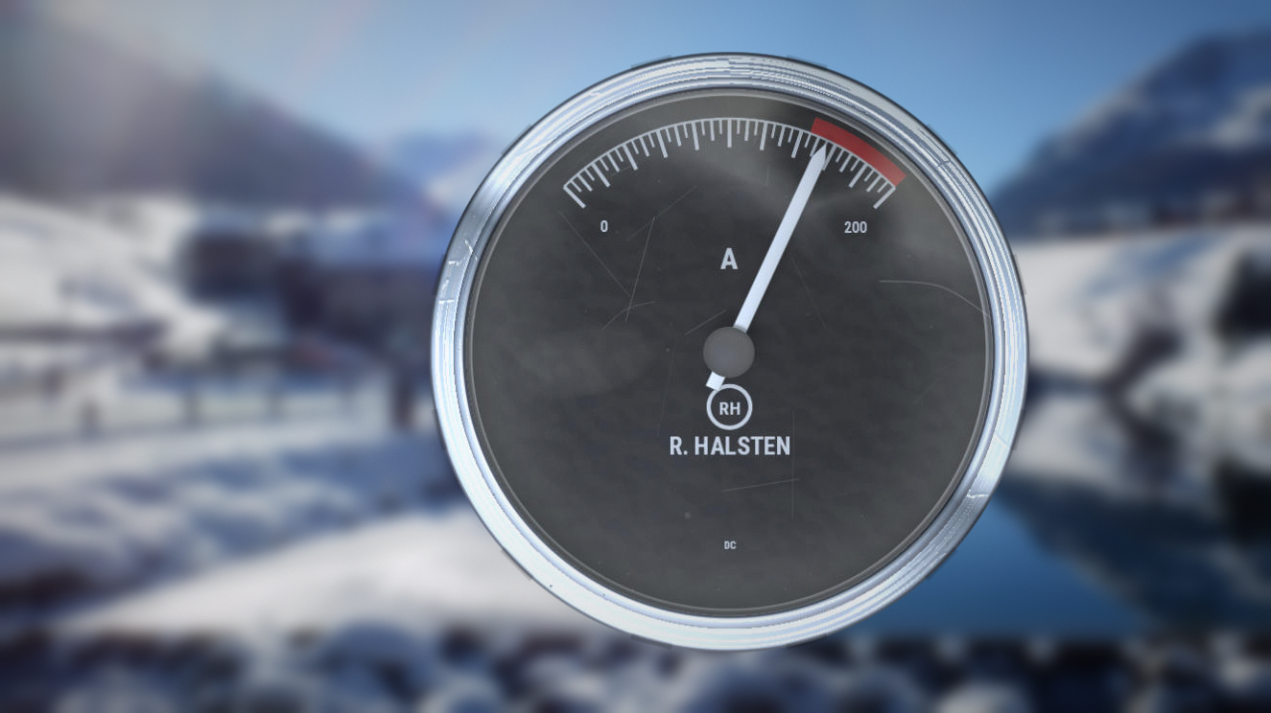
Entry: 155,A
